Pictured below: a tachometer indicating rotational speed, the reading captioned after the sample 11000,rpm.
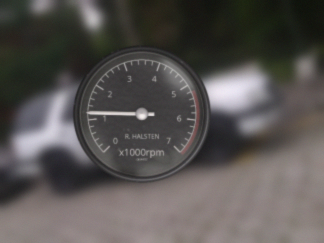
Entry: 1200,rpm
